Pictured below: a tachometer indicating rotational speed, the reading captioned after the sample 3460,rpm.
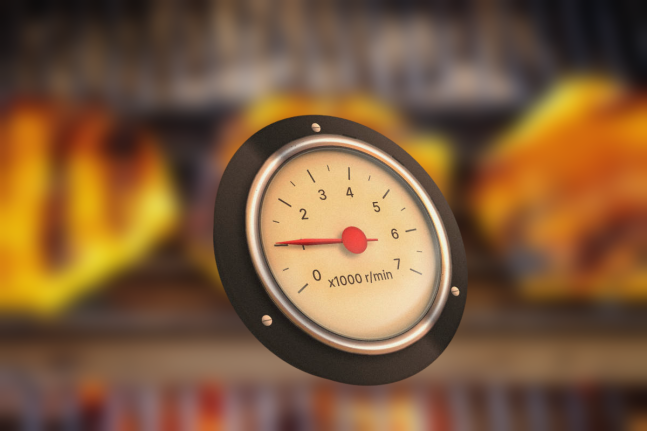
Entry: 1000,rpm
